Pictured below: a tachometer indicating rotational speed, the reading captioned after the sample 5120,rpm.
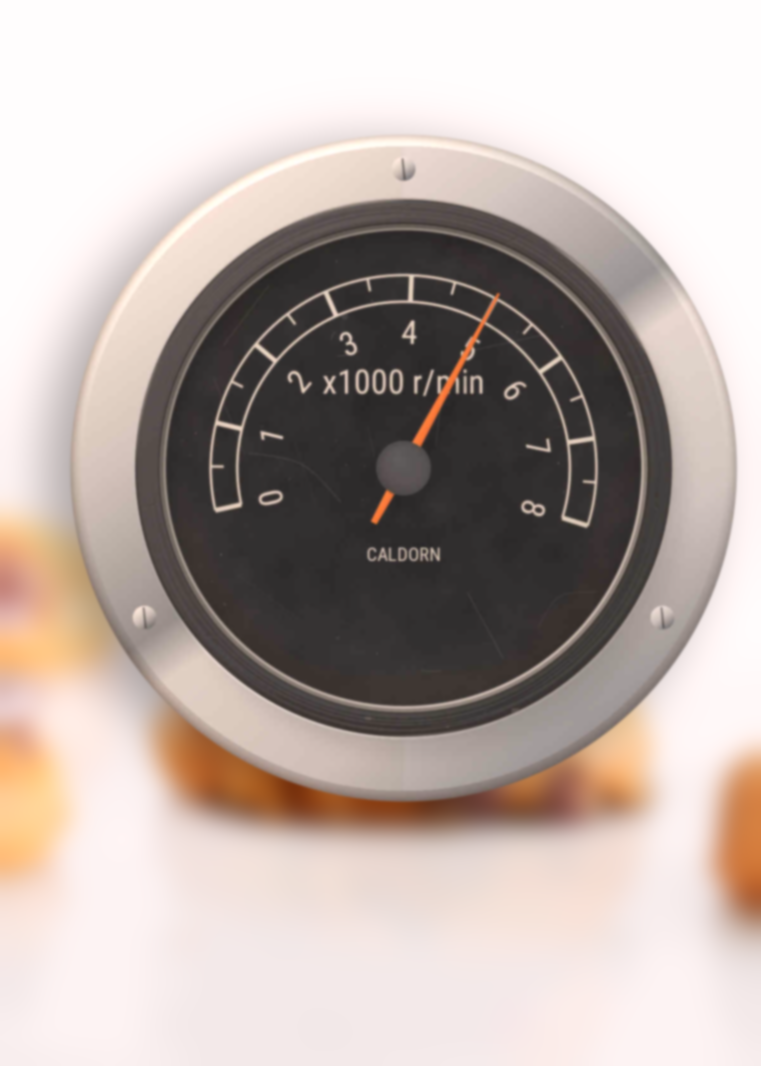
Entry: 5000,rpm
